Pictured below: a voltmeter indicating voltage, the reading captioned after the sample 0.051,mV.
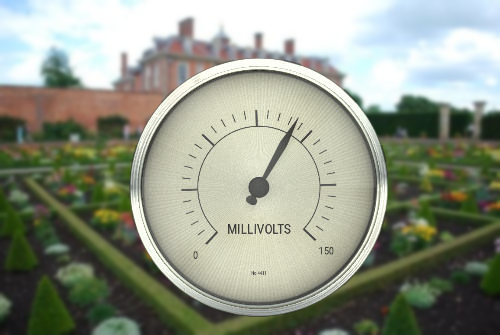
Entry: 92.5,mV
